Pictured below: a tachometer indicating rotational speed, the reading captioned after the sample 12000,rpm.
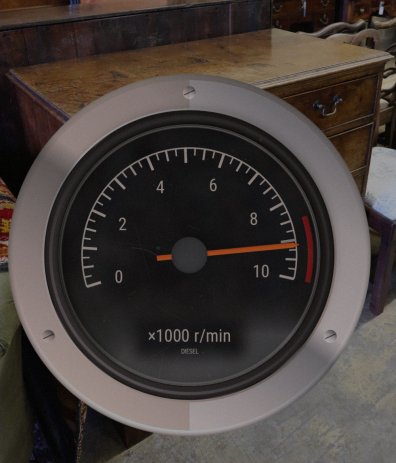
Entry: 9125,rpm
